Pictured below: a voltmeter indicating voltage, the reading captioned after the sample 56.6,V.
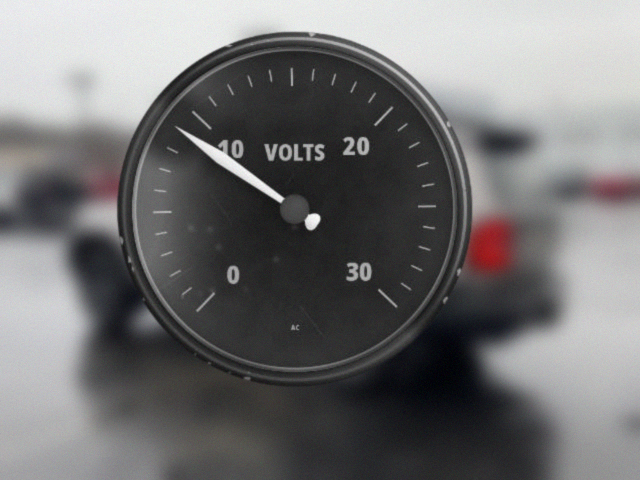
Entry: 9,V
